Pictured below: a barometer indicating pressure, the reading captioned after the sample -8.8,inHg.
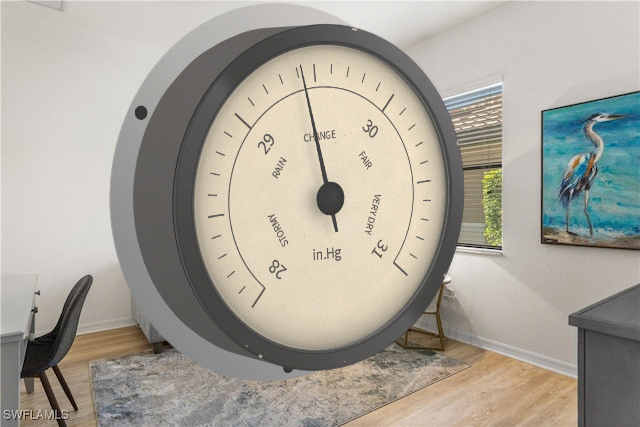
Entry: 29.4,inHg
